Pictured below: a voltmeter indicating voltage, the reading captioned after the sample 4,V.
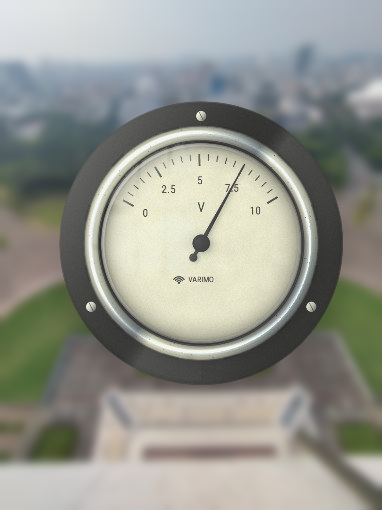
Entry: 7.5,V
